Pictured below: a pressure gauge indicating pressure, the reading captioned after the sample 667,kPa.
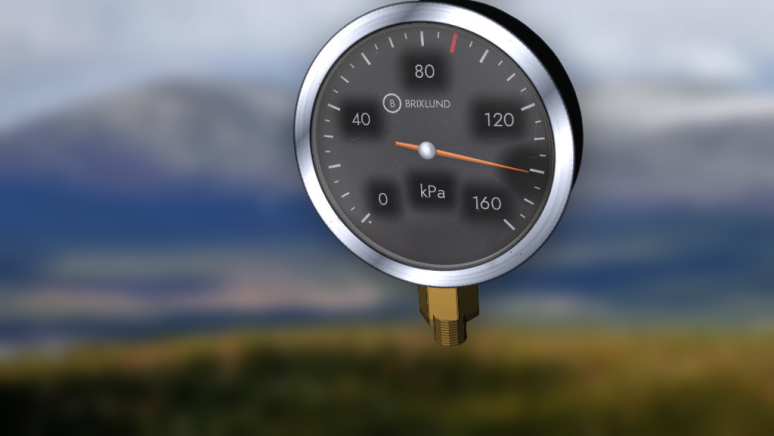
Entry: 140,kPa
